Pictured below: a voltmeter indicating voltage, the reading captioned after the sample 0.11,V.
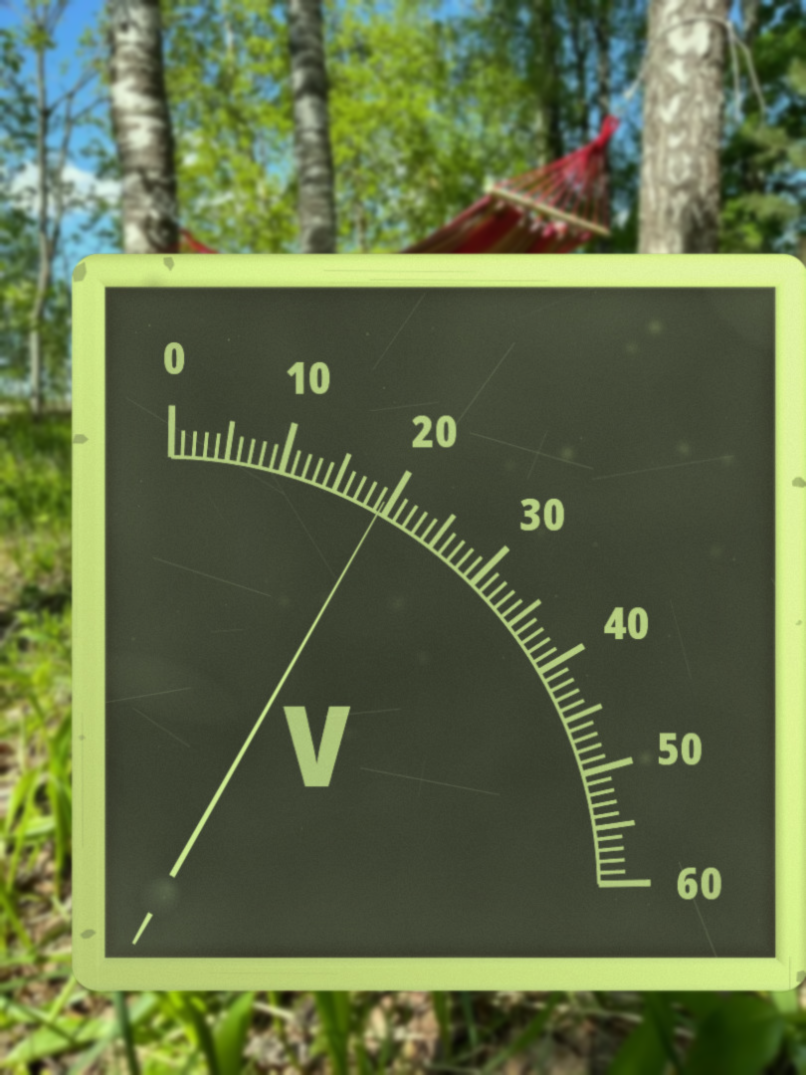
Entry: 19.5,V
